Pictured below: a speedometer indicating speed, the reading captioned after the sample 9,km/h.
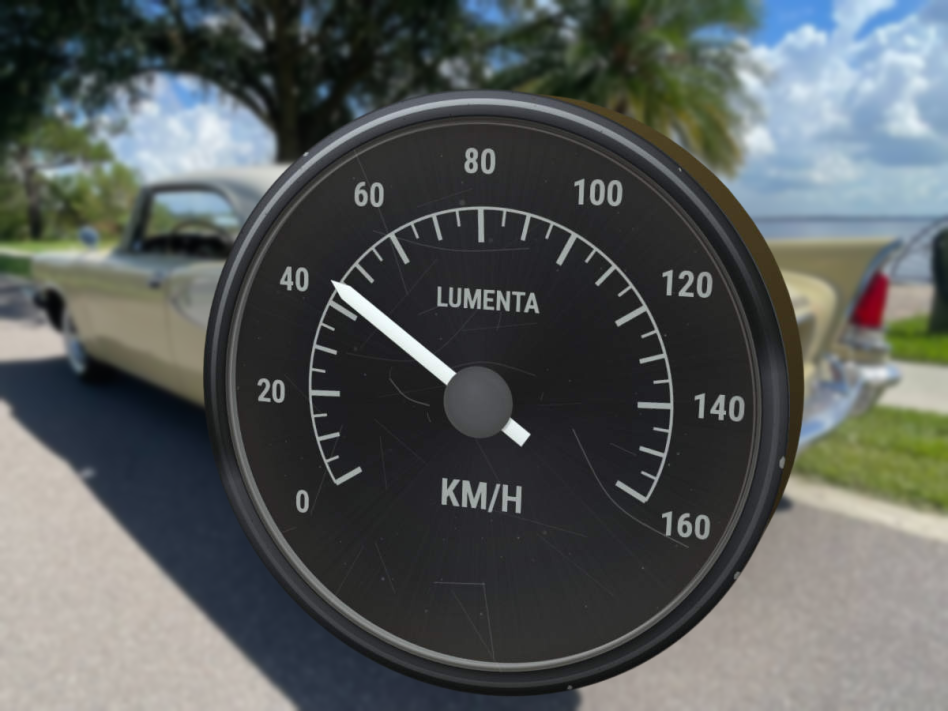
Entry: 45,km/h
